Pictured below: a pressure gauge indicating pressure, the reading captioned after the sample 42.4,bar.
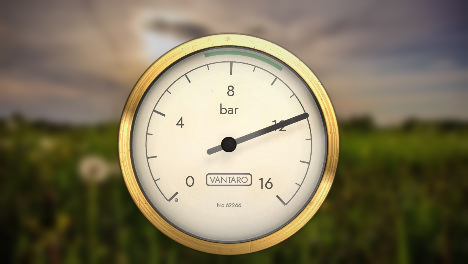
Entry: 12,bar
